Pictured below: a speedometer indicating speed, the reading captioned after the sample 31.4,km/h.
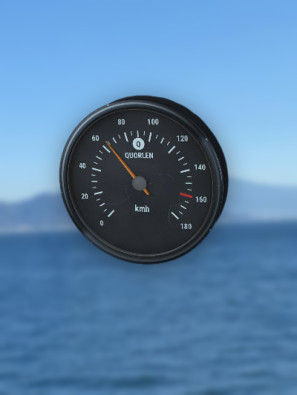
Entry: 65,km/h
